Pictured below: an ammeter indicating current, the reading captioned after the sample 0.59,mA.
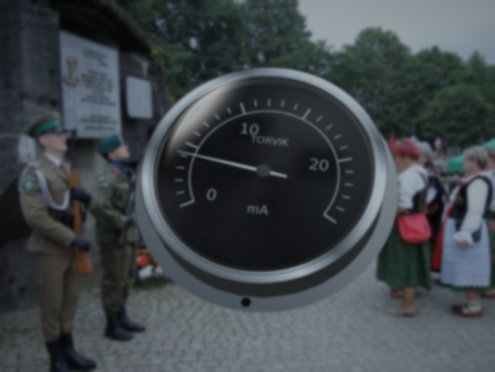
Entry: 4,mA
